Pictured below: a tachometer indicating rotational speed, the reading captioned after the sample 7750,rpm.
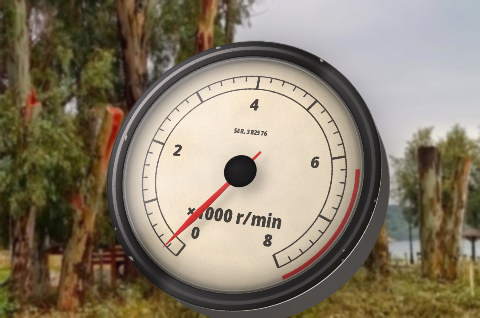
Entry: 200,rpm
